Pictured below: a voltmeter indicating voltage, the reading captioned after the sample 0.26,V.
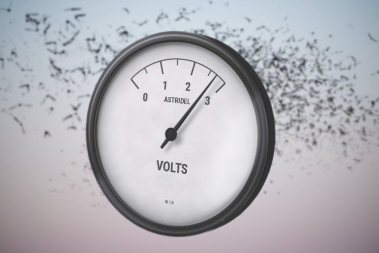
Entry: 2.75,V
